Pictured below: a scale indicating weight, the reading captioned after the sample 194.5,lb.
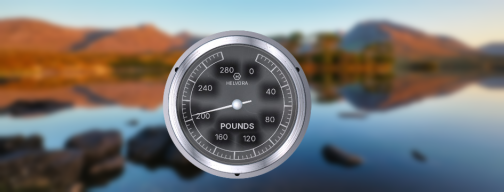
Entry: 204,lb
